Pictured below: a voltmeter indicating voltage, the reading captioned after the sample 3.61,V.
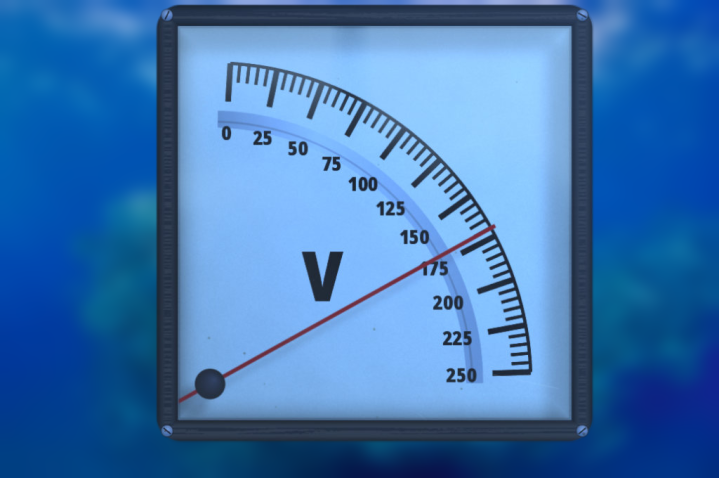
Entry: 170,V
